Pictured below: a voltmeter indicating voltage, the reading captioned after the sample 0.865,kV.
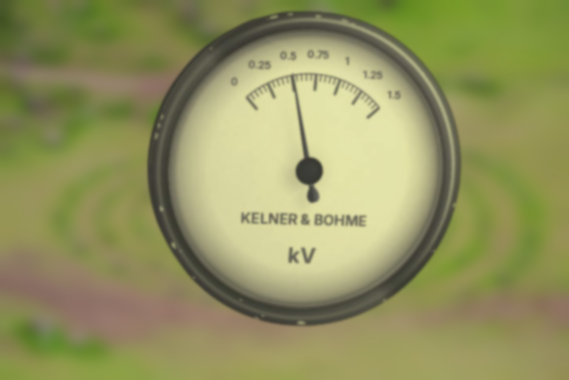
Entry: 0.5,kV
